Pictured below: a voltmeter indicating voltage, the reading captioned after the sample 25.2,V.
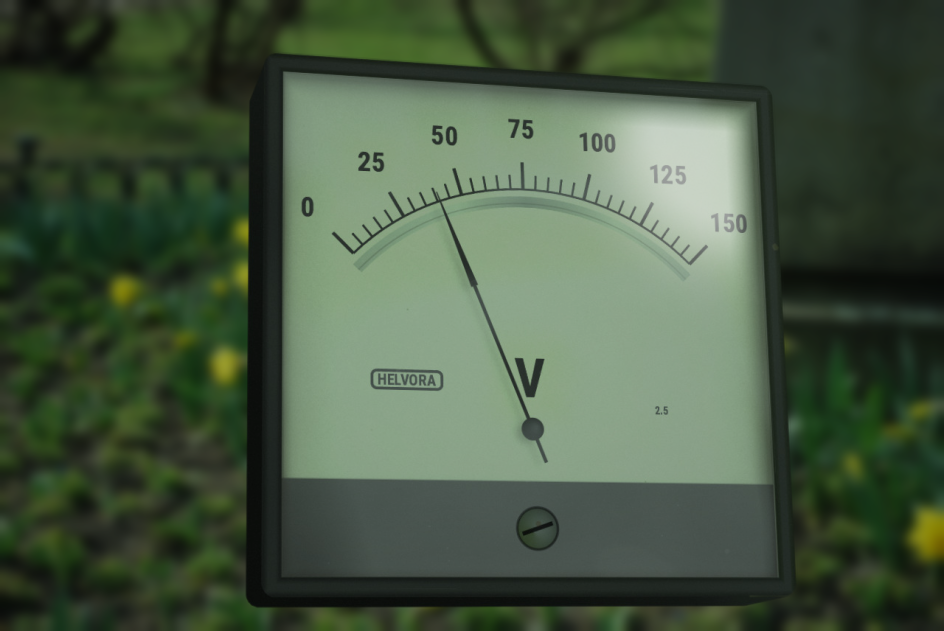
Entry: 40,V
